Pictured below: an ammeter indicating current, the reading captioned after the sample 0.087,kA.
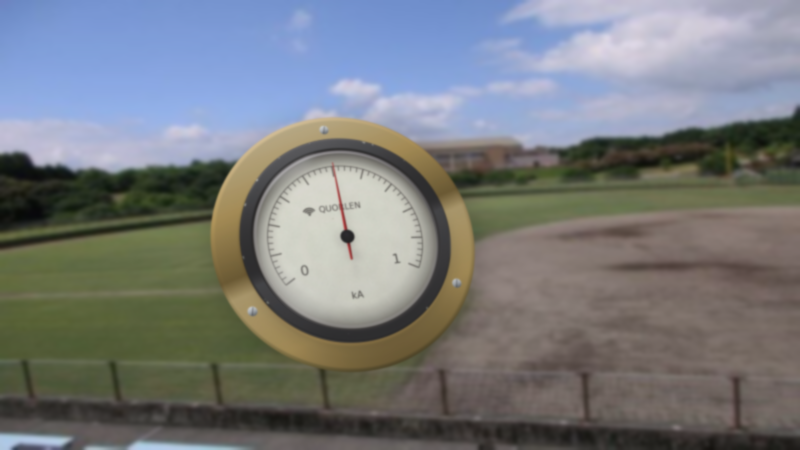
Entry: 0.5,kA
